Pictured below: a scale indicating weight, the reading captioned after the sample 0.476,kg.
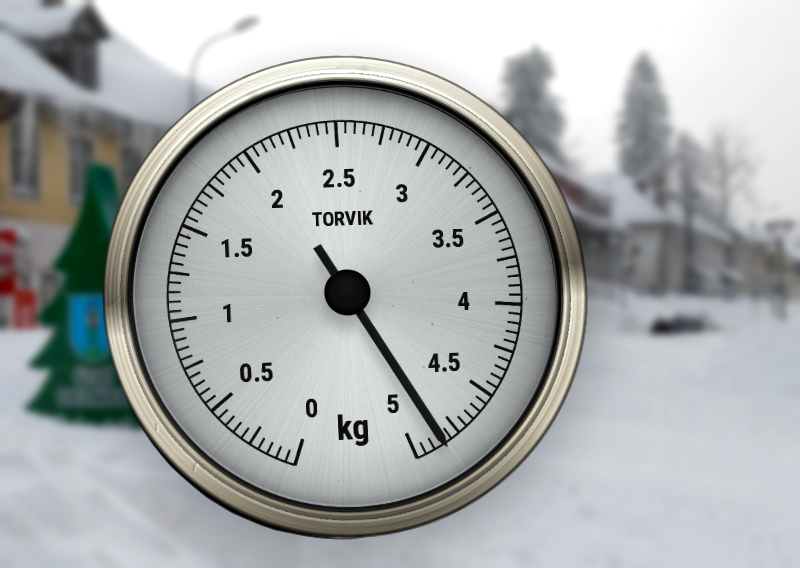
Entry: 4.85,kg
